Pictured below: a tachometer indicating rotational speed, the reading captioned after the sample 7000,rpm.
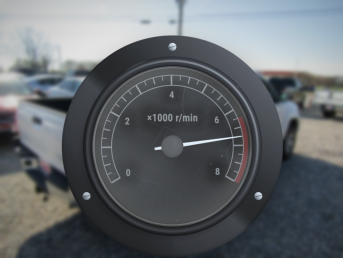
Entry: 6750,rpm
